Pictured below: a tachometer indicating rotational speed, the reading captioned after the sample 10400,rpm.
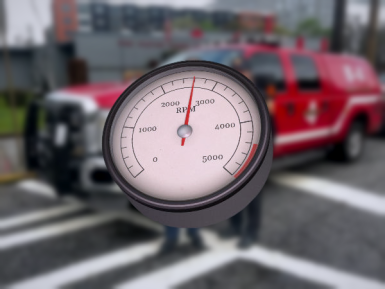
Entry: 2600,rpm
